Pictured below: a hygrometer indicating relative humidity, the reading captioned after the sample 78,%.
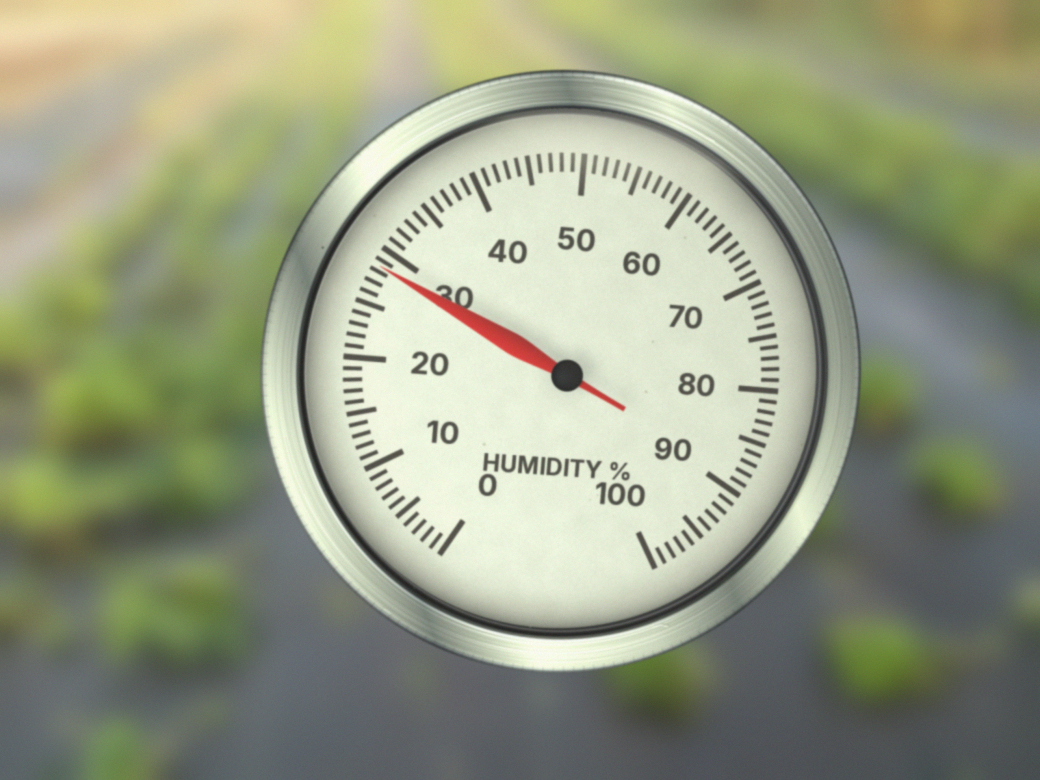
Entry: 28.5,%
